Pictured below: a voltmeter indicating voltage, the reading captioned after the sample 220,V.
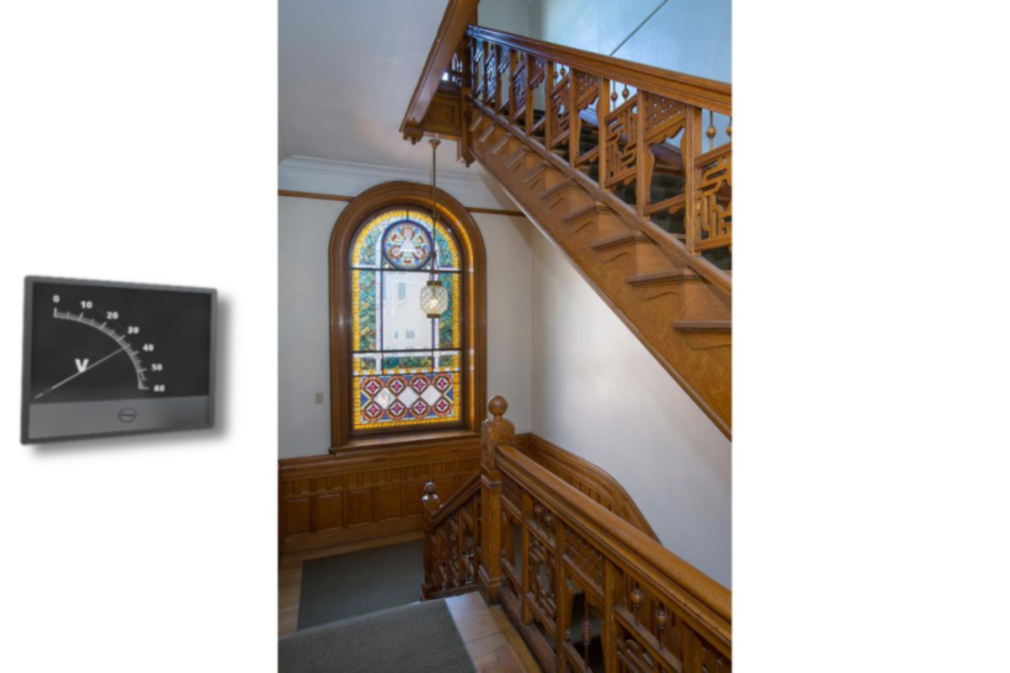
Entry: 35,V
